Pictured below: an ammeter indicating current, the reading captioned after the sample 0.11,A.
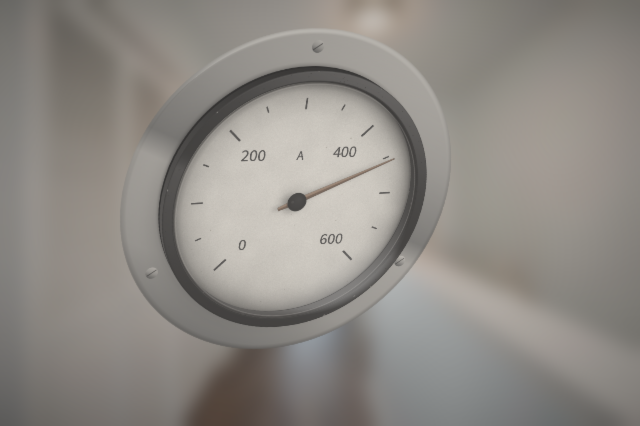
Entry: 450,A
